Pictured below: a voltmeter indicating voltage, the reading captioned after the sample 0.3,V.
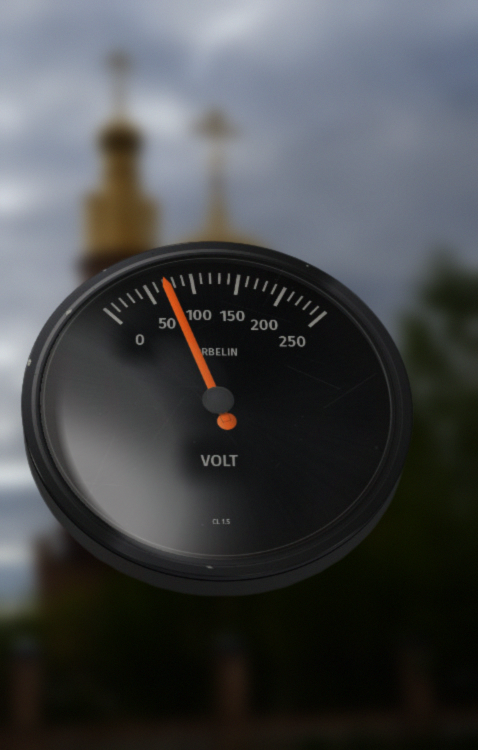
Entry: 70,V
